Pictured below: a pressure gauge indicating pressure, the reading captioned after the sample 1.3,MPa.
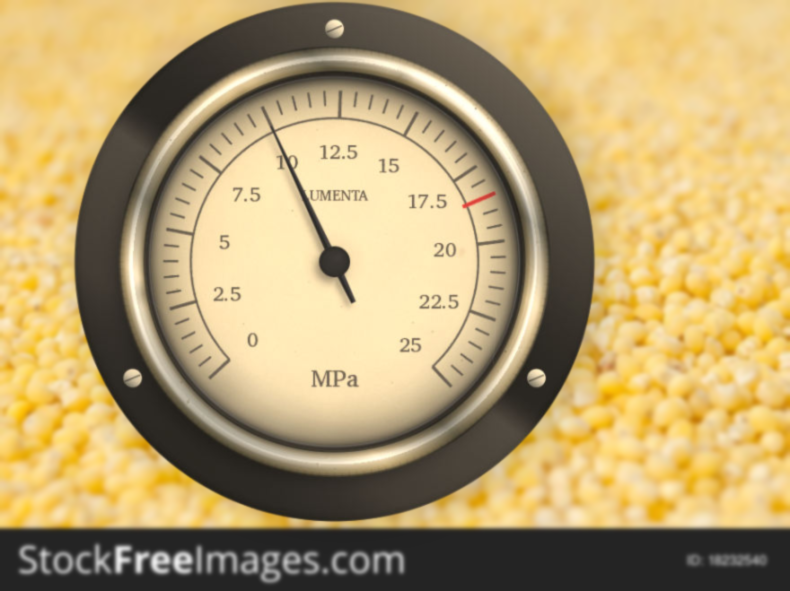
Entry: 10,MPa
